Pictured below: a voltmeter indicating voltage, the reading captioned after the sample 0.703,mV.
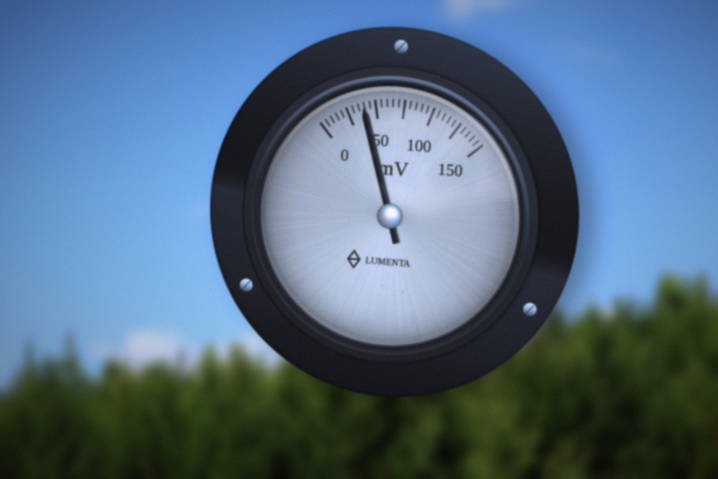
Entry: 40,mV
